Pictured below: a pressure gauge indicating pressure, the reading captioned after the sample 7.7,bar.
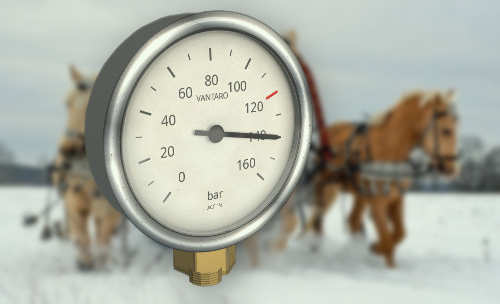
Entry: 140,bar
